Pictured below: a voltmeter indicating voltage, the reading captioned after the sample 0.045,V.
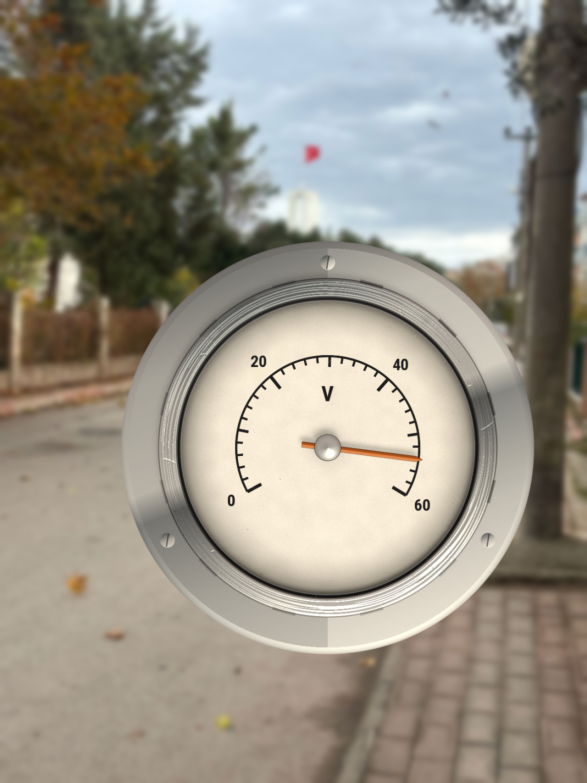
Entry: 54,V
